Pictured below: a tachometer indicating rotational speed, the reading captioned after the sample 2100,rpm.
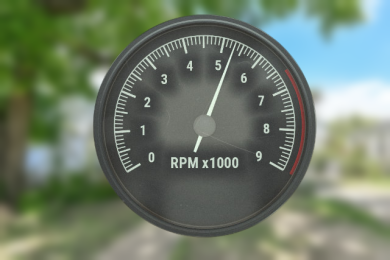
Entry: 5300,rpm
